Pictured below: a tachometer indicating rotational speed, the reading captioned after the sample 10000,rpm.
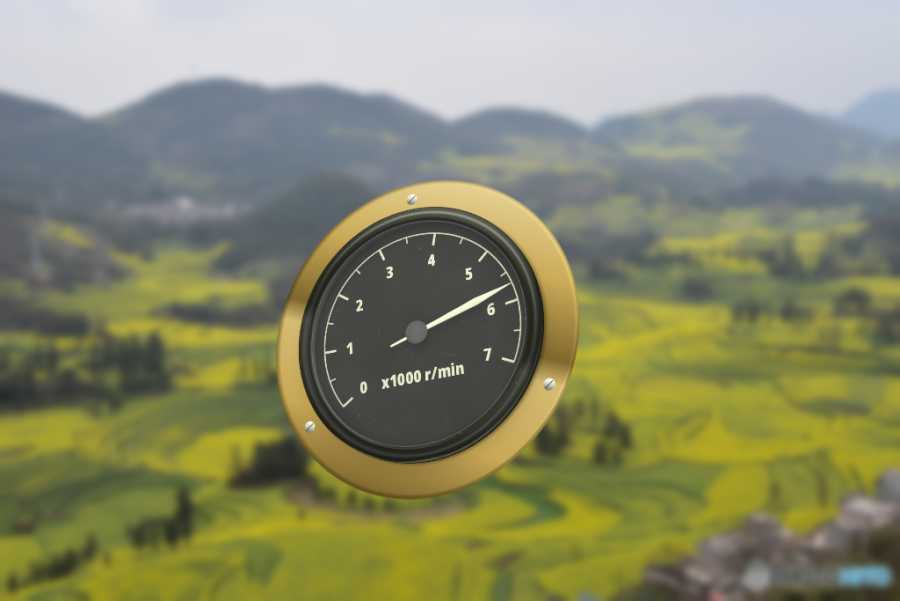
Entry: 5750,rpm
